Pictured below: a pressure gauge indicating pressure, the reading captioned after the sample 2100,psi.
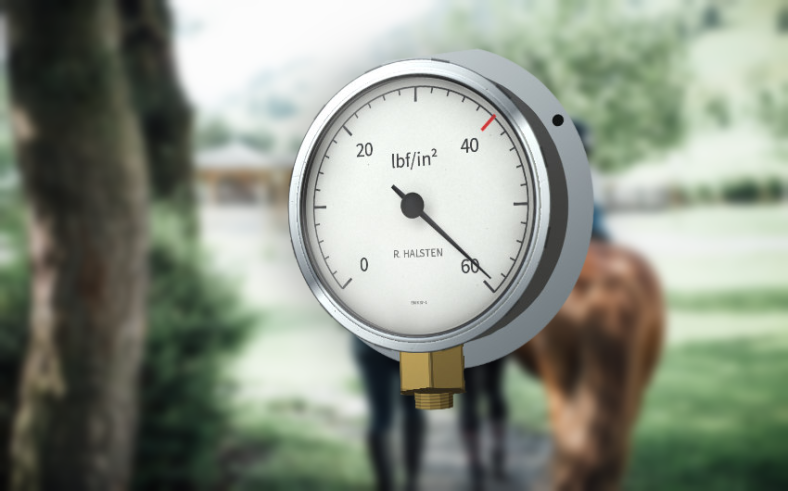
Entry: 59,psi
